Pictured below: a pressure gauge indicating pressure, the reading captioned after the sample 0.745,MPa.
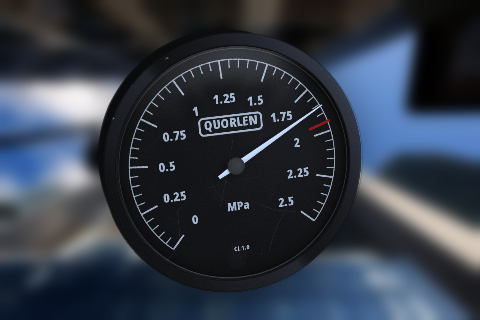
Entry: 1.85,MPa
